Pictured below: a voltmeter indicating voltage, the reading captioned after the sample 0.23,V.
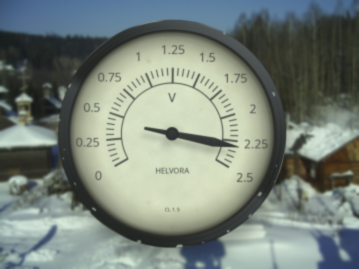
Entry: 2.3,V
